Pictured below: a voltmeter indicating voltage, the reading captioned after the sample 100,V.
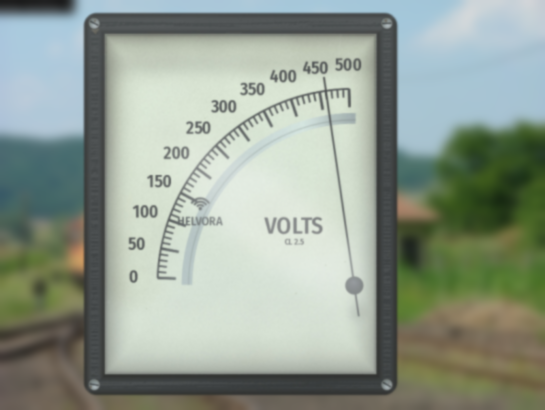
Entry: 460,V
